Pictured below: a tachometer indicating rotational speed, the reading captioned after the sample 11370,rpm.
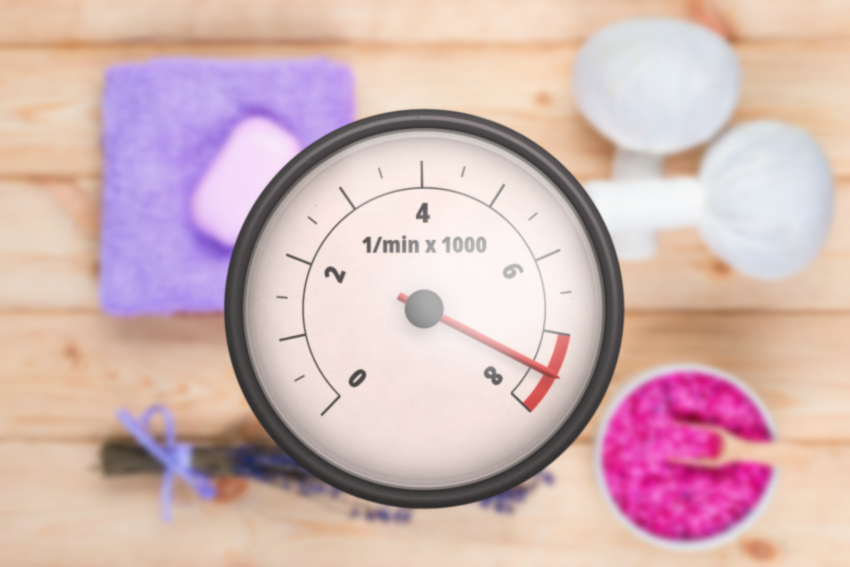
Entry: 7500,rpm
